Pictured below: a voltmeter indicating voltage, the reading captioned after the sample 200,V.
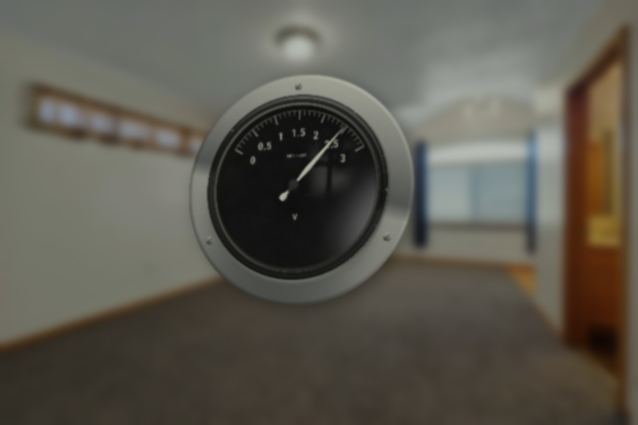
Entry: 2.5,V
